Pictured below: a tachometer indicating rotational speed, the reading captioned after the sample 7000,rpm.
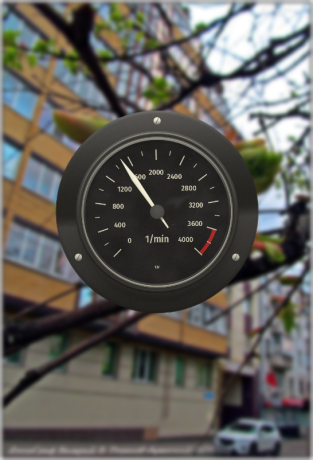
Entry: 1500,rpm
